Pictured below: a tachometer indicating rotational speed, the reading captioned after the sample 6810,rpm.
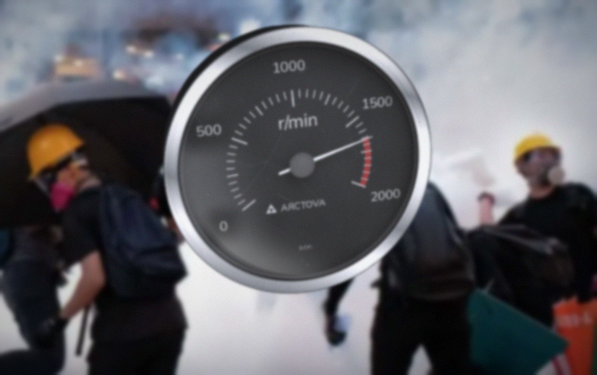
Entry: 1650,rpm
